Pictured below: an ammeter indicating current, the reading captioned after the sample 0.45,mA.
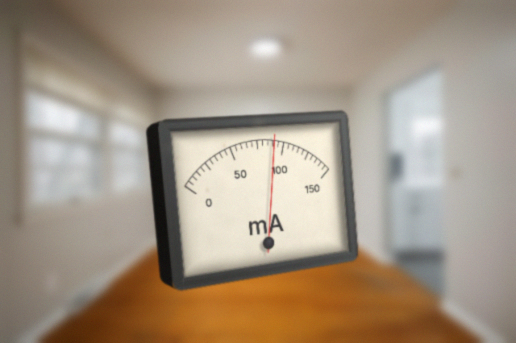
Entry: 90,mA
